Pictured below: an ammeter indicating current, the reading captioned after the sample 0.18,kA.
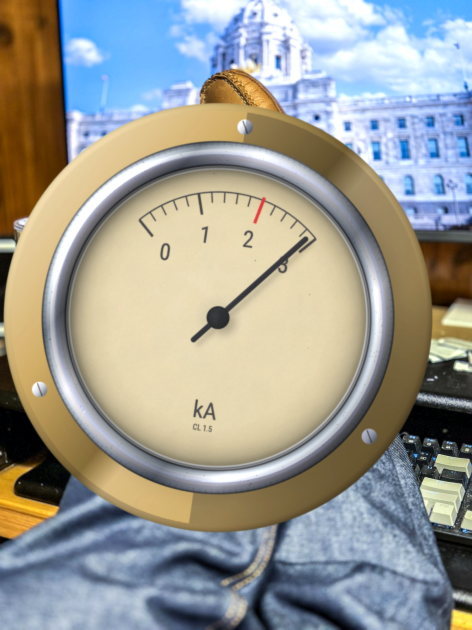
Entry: 2.9,kA
